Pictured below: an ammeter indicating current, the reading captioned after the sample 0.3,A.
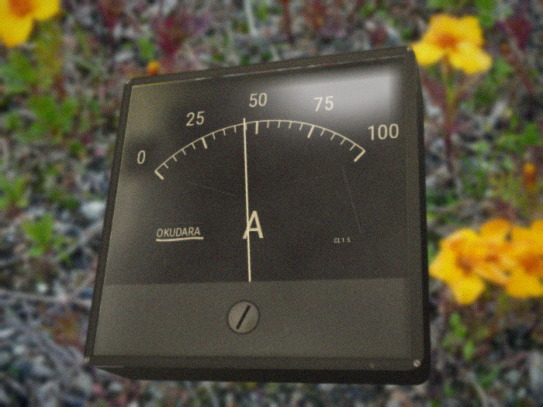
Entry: 45,A
